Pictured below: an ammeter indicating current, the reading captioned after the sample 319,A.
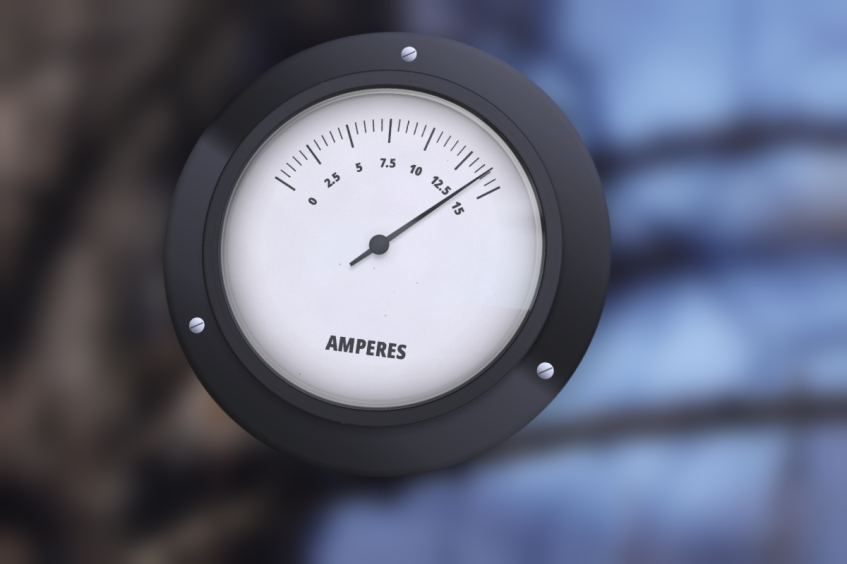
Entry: 14,A
